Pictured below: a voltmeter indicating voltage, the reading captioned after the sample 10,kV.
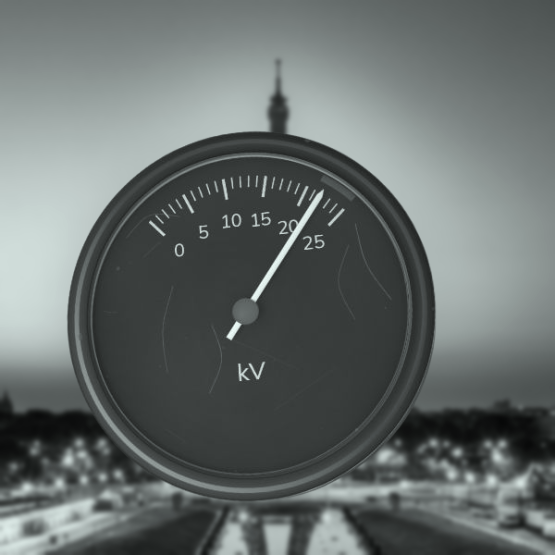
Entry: 22,kV
